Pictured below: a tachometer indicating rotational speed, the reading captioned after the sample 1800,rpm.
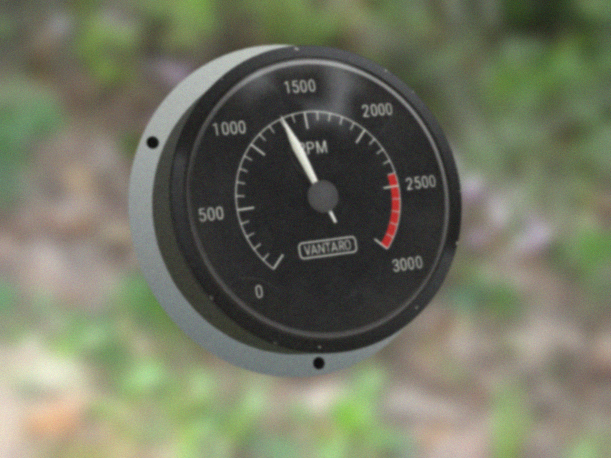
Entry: 1300,rpm
